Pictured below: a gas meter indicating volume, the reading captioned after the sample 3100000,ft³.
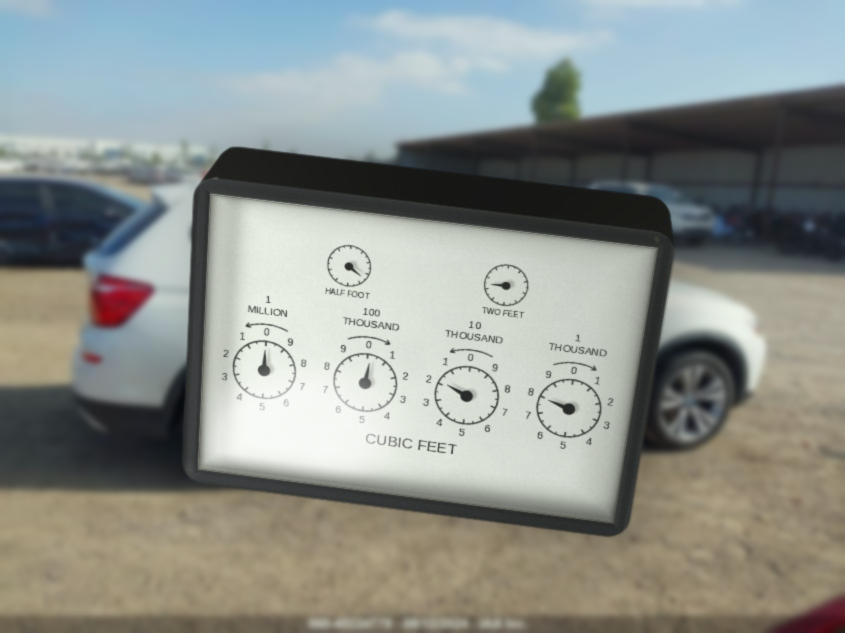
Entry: 1800,ft³
